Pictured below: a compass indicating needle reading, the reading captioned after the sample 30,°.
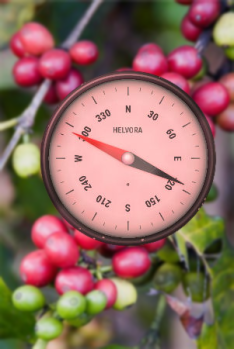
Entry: 295,°
